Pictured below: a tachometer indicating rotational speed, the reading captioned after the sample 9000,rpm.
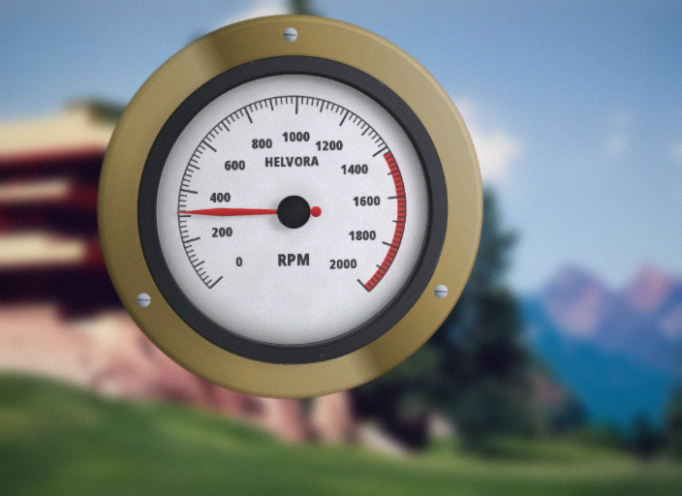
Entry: 320,rpm
